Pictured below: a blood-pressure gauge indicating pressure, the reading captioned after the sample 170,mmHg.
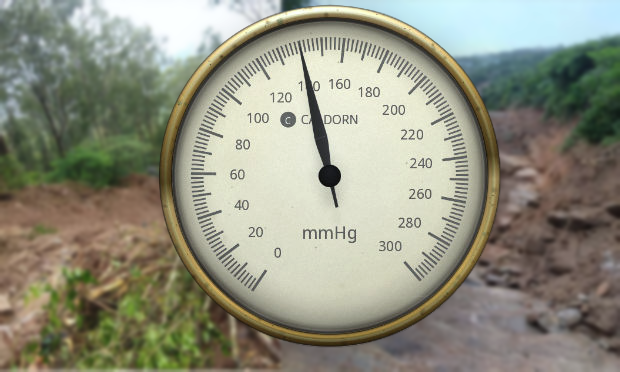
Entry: 140,mmHg
